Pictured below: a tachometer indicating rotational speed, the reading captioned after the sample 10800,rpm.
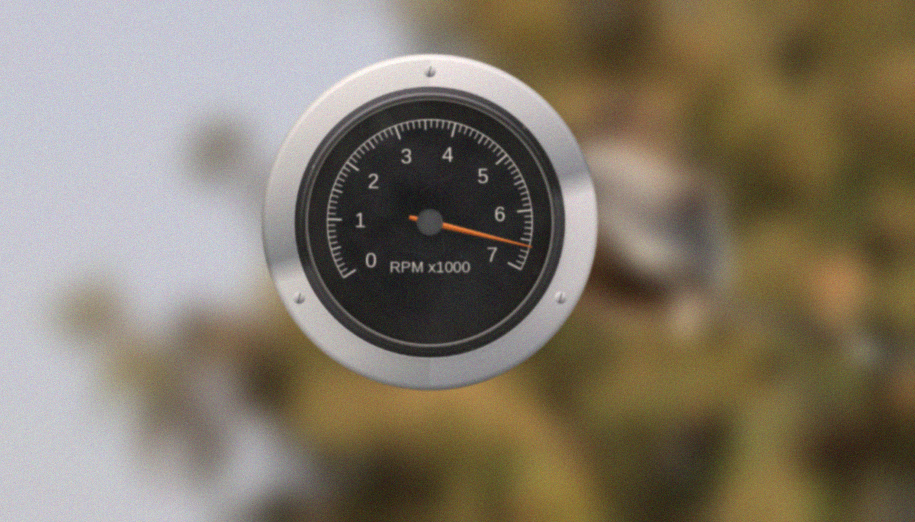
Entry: 6600,rpm
